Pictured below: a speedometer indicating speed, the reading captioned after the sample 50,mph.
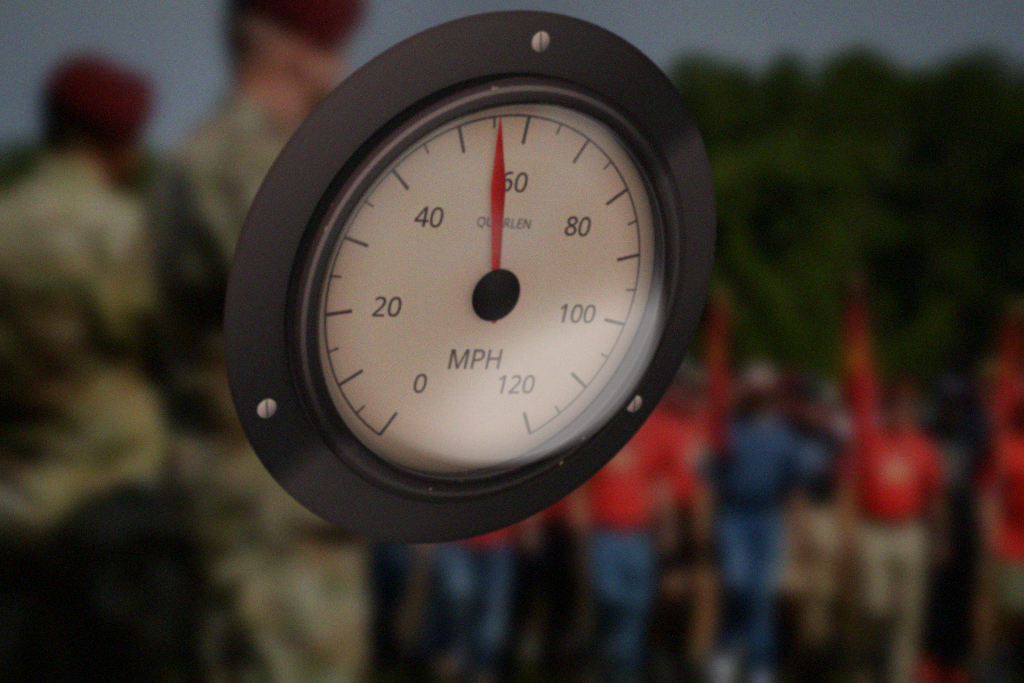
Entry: 55,mph
